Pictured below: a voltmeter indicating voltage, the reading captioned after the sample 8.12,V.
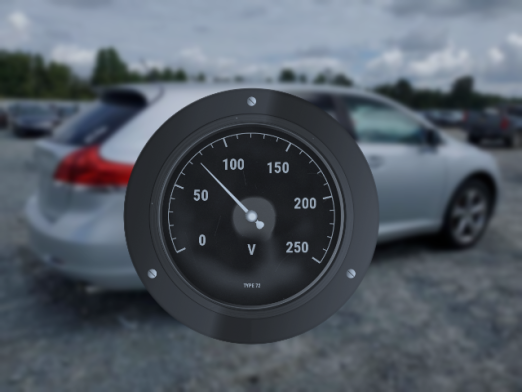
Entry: 75,V
